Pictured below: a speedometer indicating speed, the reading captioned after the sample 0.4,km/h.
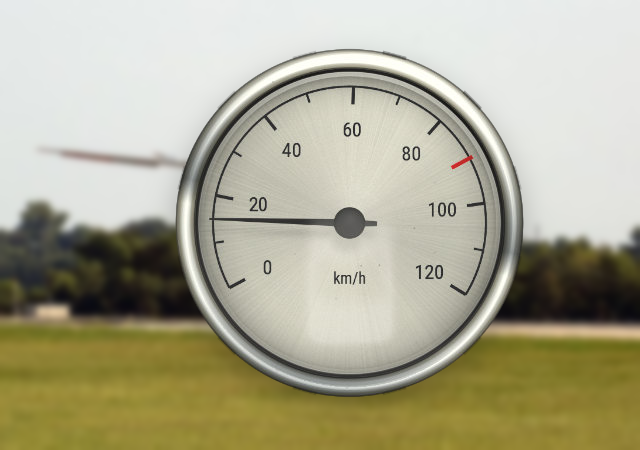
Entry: 15,km/h
